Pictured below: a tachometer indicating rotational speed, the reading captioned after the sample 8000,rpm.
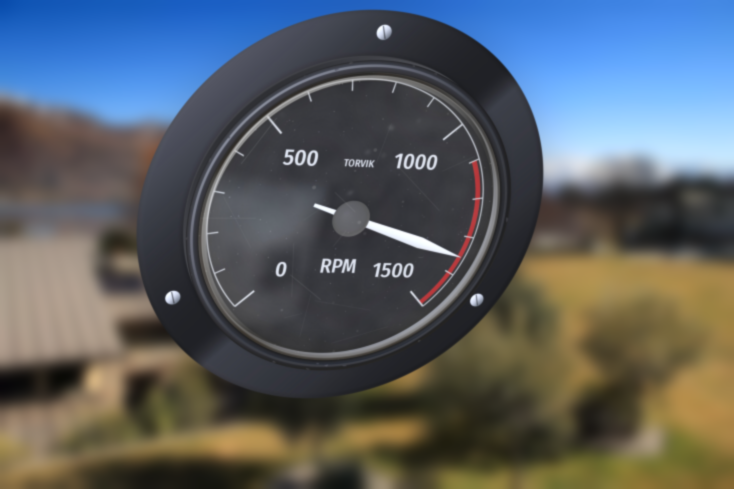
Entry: 1350,rpm
